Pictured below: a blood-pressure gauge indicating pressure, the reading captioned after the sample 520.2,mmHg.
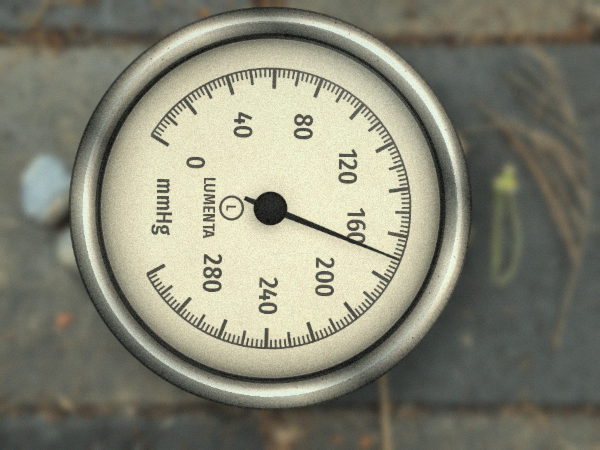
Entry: 170,mmHg
